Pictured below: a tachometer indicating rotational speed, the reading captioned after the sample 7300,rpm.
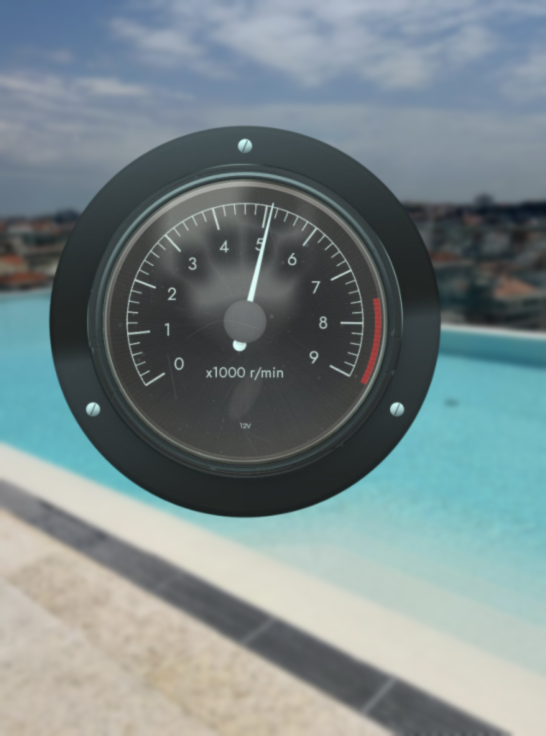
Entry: 5100,rpm
